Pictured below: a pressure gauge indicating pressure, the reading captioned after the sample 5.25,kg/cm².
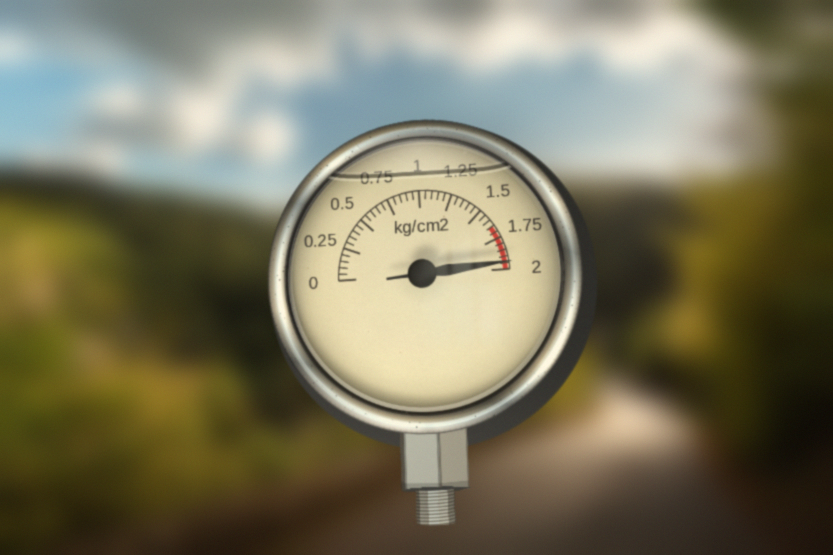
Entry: 1.95,kg/cm²
